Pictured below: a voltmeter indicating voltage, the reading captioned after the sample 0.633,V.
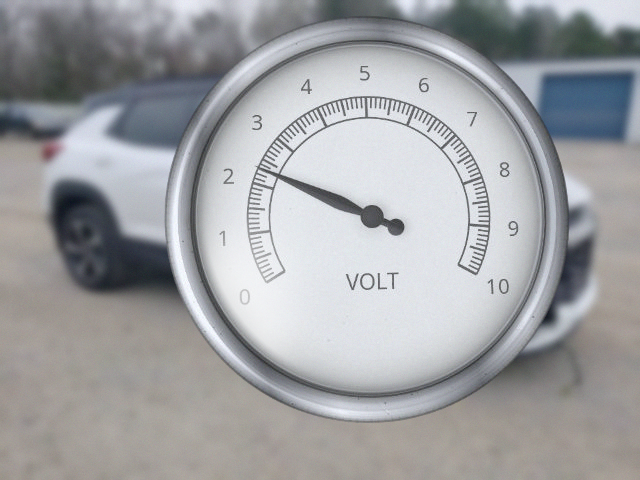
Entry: 2.3,V
